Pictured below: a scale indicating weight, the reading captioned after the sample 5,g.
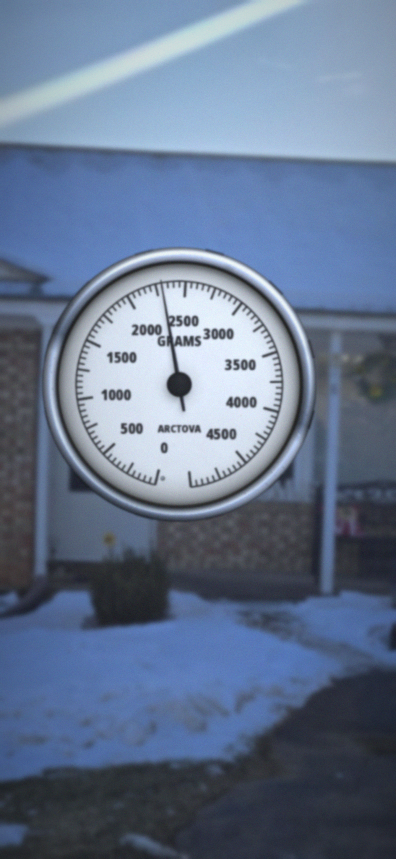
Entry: 2300,g
